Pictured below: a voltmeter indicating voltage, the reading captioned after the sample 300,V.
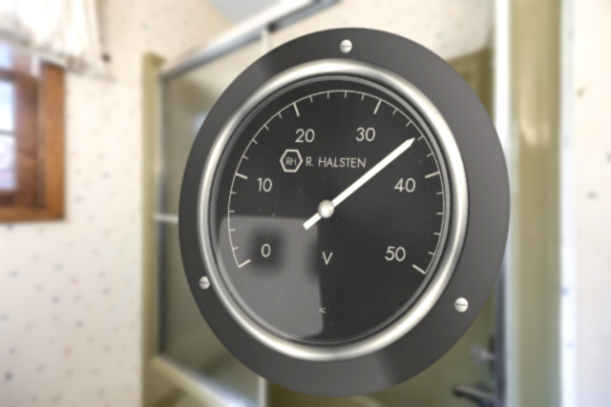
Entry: 36,V
